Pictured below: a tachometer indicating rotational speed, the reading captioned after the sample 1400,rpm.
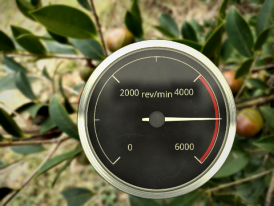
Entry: 5000,rpm
